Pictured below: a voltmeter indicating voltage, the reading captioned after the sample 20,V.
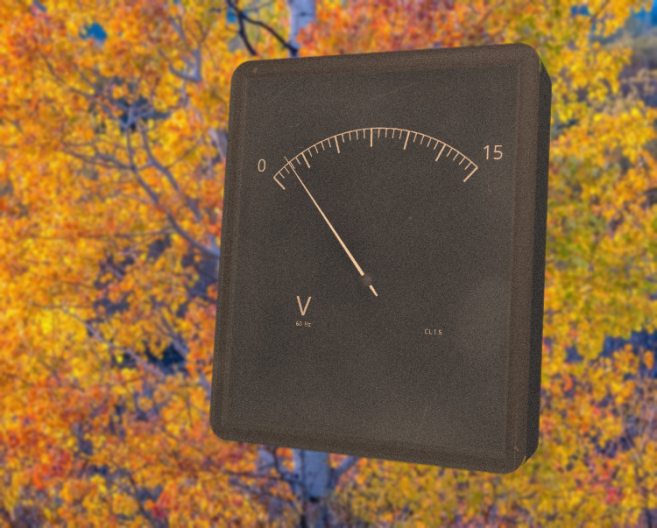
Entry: 1.5,V
